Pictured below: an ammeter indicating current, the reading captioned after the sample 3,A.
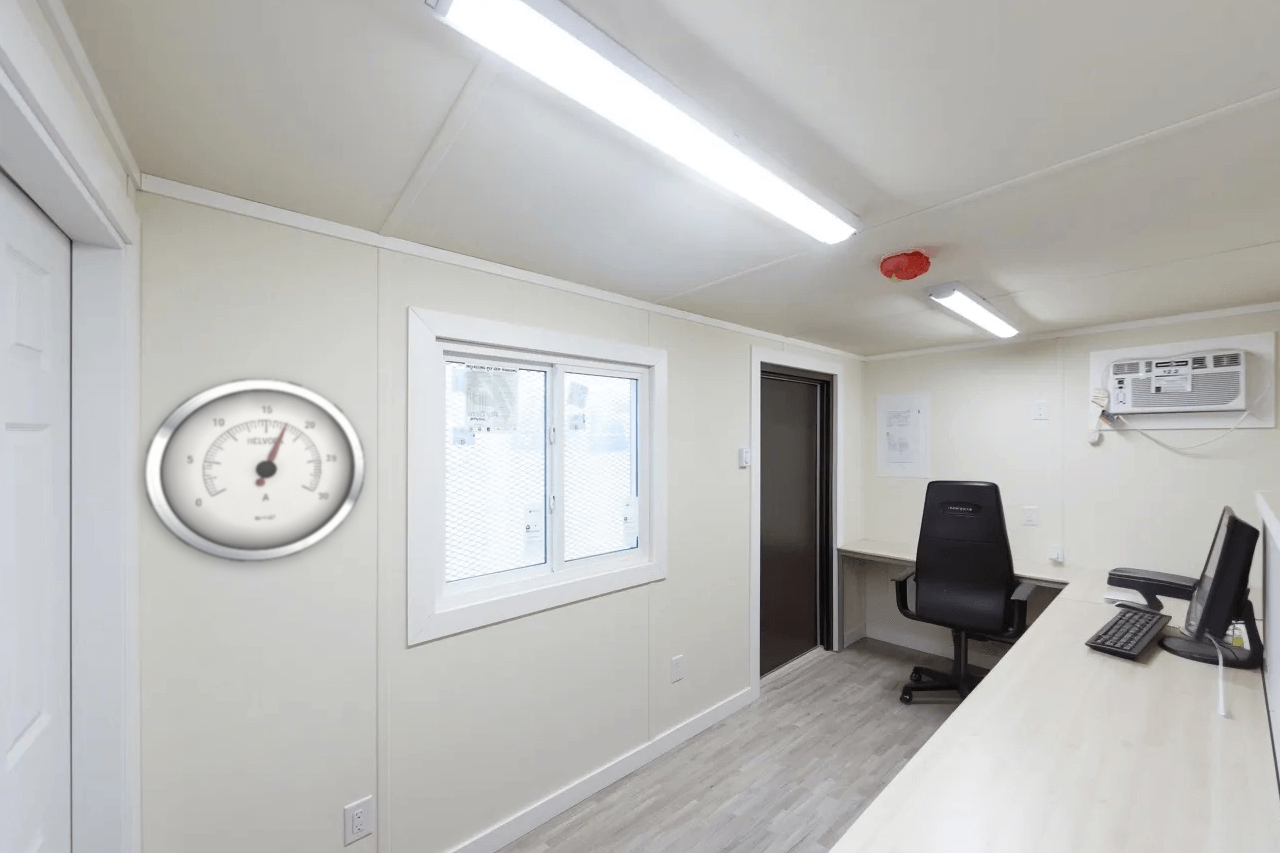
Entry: 17.5,A
